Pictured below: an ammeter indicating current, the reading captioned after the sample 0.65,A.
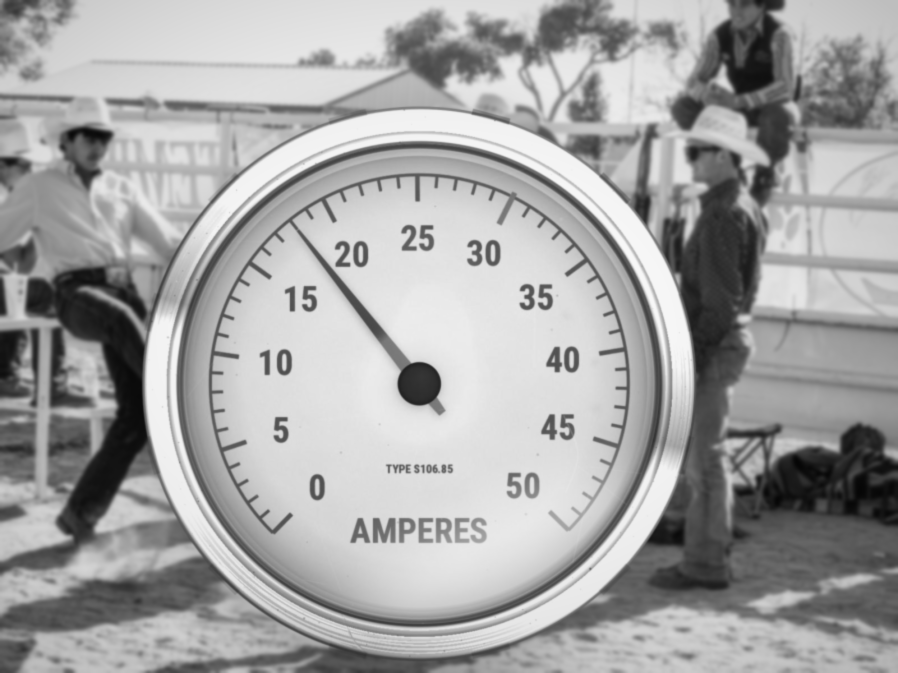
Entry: 18,A
